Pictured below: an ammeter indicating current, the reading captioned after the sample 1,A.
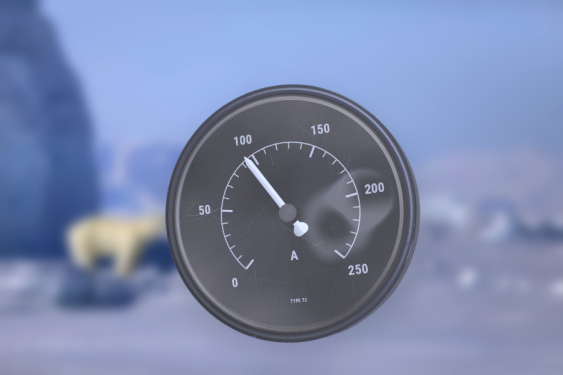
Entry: 95,A
